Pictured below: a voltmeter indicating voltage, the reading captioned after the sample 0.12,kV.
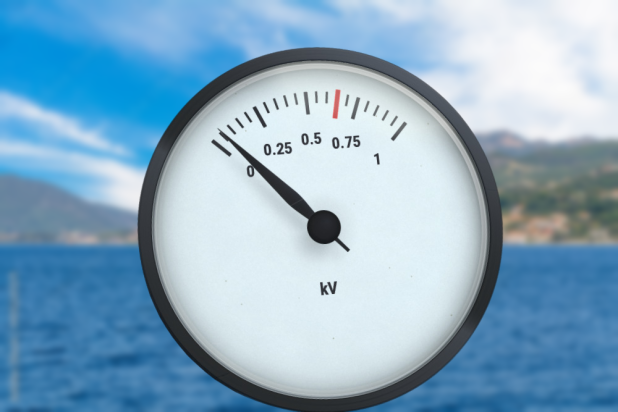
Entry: 0.05,kV
